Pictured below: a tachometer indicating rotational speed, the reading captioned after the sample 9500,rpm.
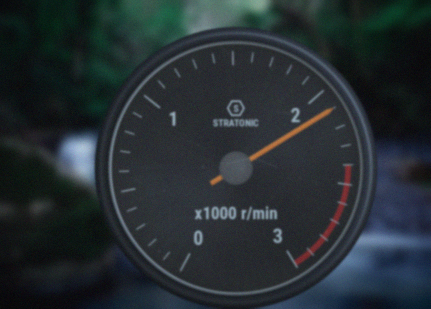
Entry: 2100,rpm
